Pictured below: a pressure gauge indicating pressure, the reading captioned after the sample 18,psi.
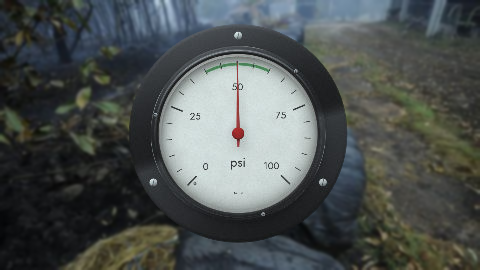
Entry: 50,psi
